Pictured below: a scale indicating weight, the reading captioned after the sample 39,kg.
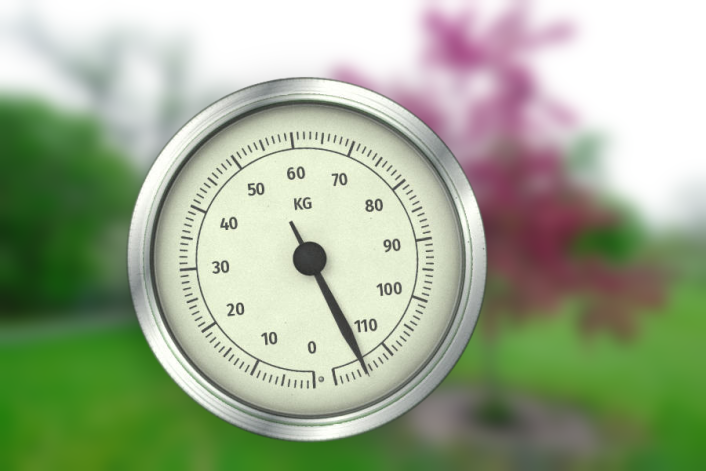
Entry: 115,kg
